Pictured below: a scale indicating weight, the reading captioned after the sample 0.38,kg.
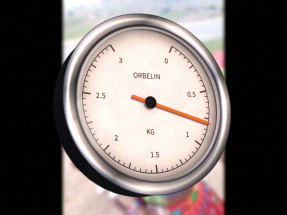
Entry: 0.8,kg
